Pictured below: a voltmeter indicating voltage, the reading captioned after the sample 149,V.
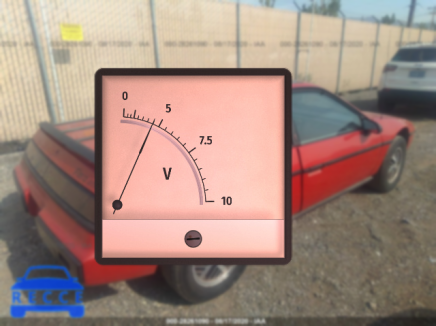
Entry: 4.5,V
